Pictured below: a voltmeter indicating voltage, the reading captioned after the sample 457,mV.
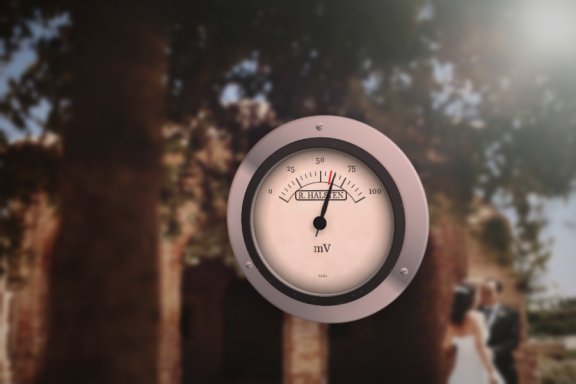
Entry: 65,mV
